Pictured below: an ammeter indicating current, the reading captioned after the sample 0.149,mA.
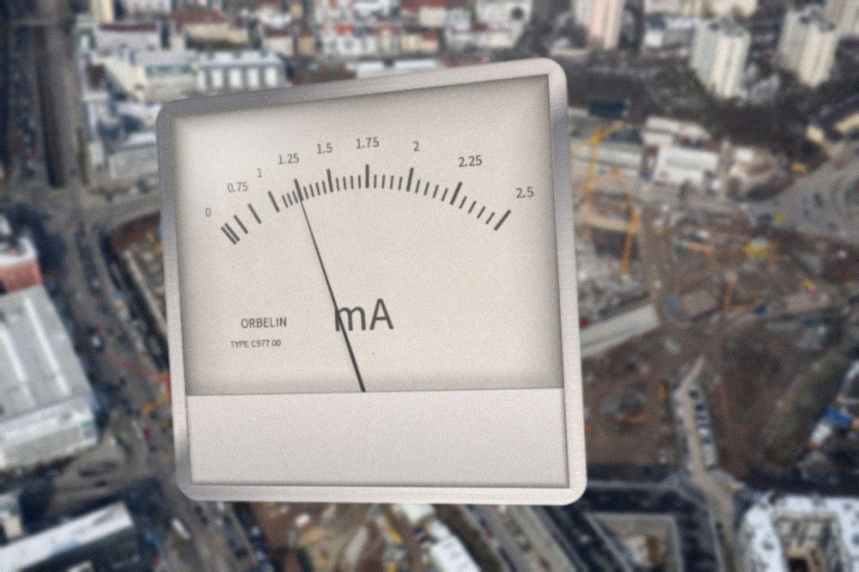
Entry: 1.25,mA
